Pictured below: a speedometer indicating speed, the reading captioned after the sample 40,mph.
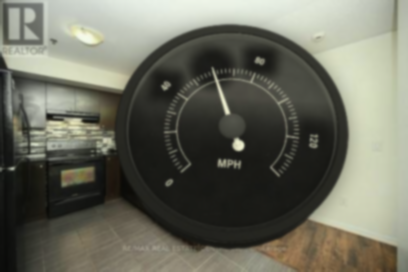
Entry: 60,mph
